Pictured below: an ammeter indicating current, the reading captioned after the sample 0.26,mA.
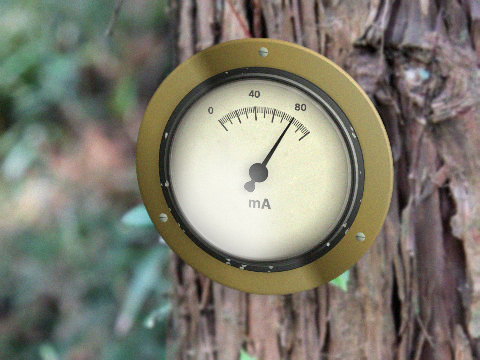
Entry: 80,mA
